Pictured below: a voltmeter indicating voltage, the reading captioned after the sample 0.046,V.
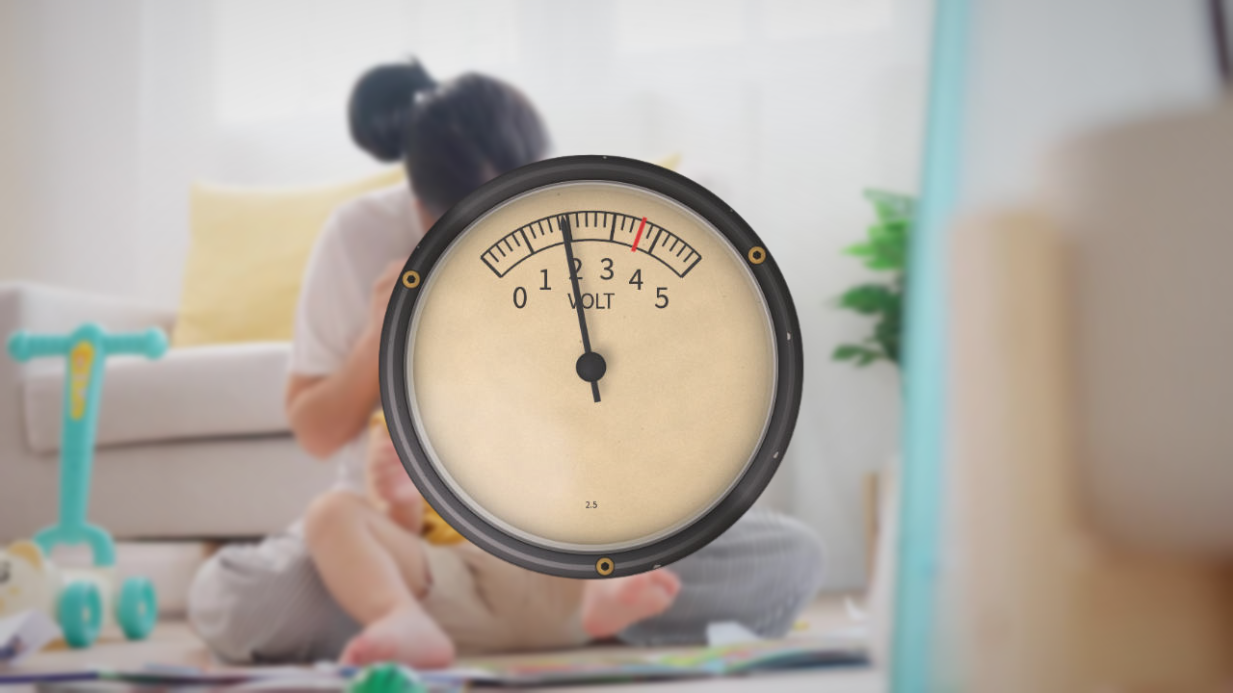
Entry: 1.9,V
